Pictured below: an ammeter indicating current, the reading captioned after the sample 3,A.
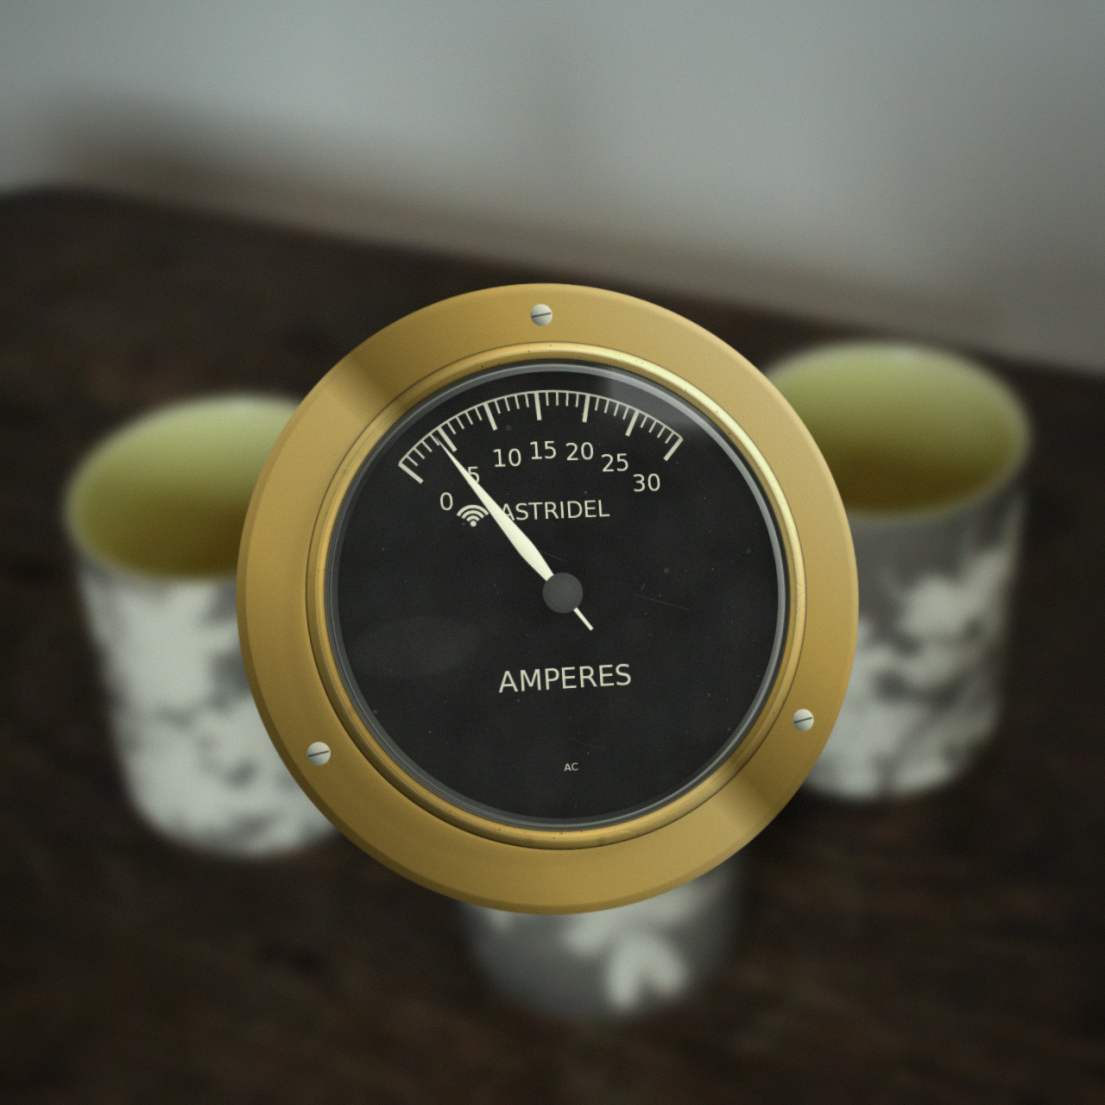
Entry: 4,A
